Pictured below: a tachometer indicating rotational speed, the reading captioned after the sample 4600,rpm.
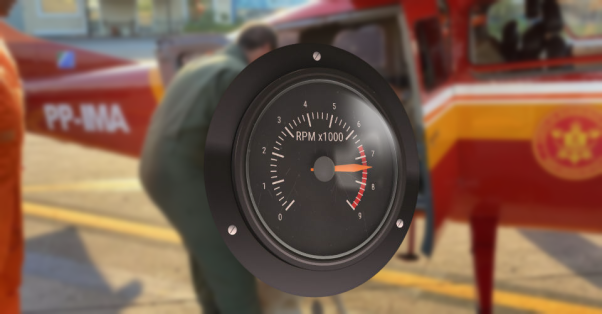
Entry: 7400,rpm
